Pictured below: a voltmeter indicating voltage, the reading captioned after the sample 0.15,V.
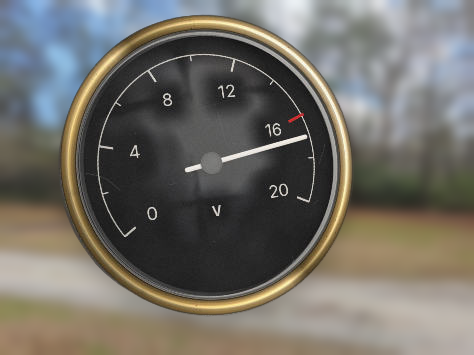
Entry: 17,V
